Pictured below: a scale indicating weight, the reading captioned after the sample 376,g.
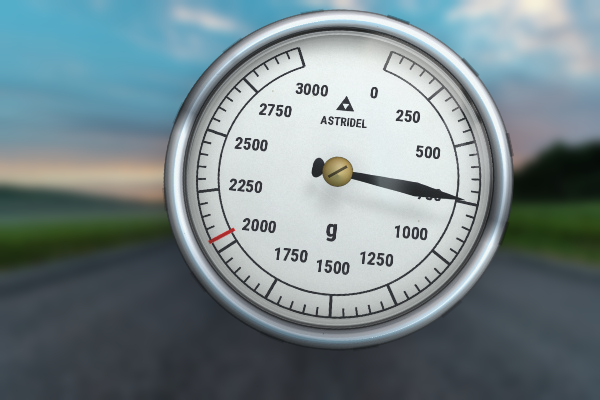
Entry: 750,g
